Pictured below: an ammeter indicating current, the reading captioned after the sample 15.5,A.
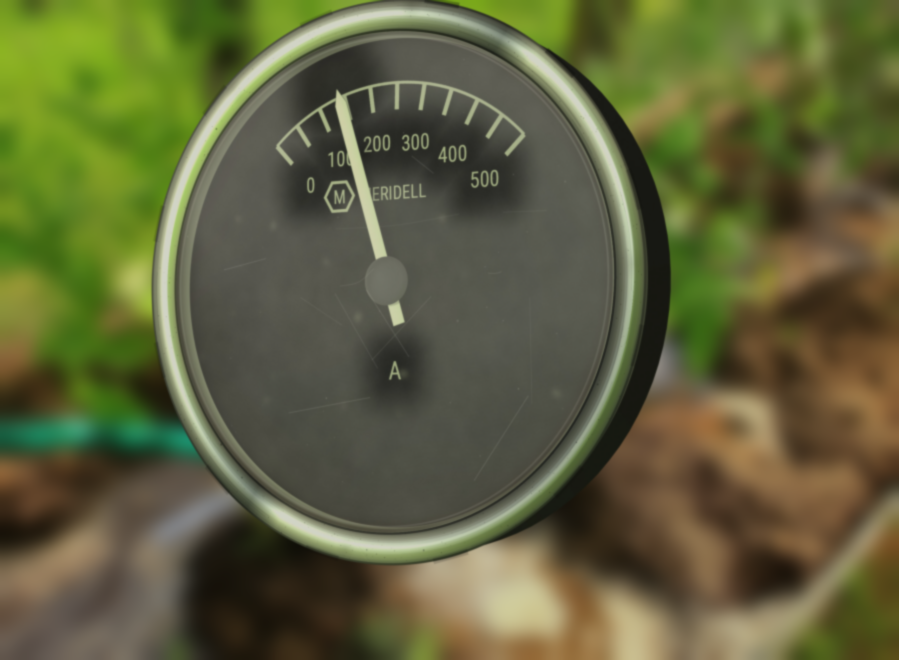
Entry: 150,A
